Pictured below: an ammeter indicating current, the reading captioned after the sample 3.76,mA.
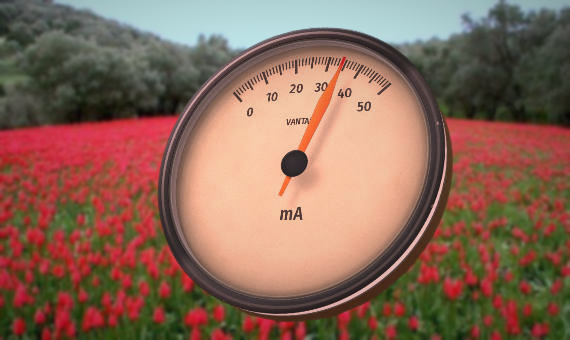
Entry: 35,mA
